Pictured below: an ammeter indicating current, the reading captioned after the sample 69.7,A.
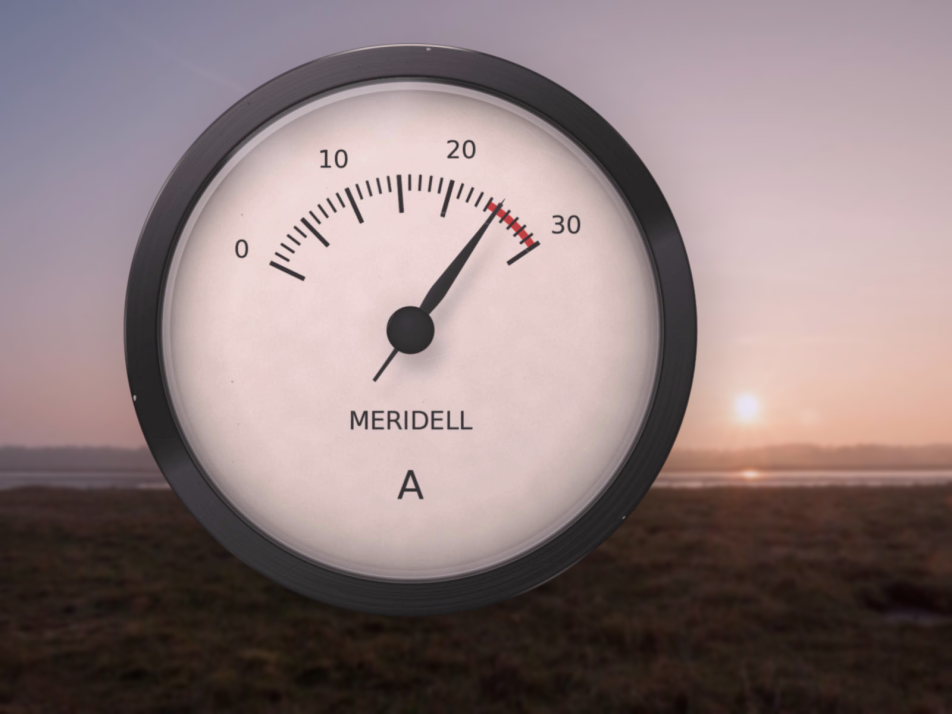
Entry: 25,A
